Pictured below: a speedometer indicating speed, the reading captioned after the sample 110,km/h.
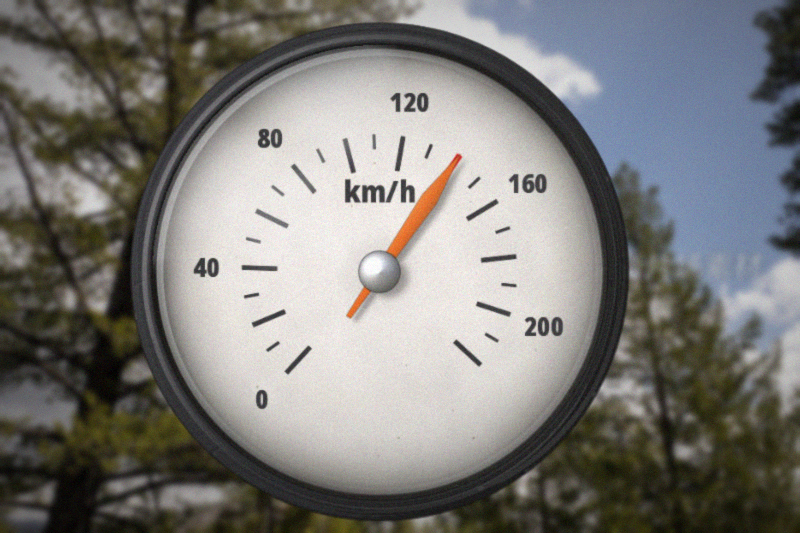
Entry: 140,km/h
